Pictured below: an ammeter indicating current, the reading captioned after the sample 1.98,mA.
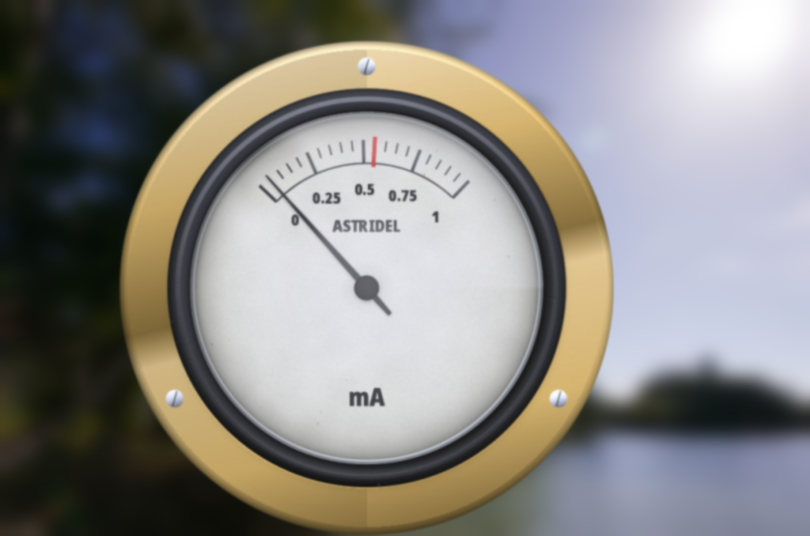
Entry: 0.05,mA
